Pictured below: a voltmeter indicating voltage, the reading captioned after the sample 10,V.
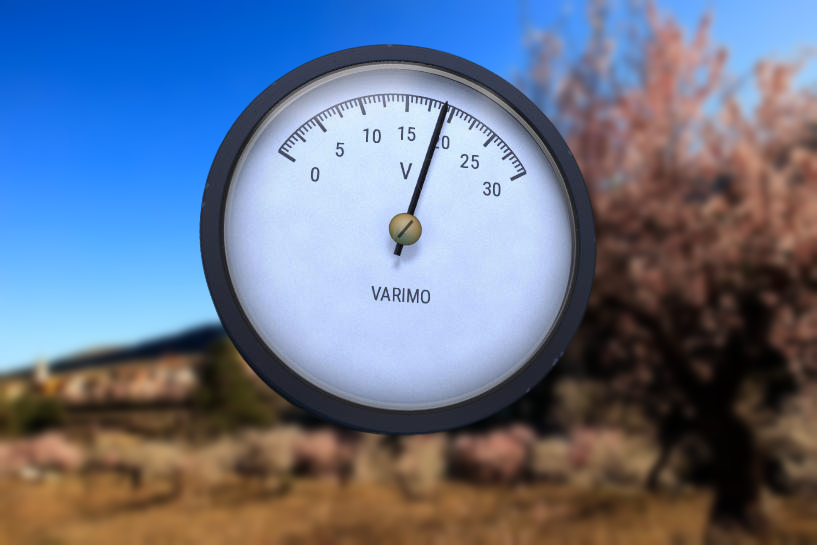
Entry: 19,V
